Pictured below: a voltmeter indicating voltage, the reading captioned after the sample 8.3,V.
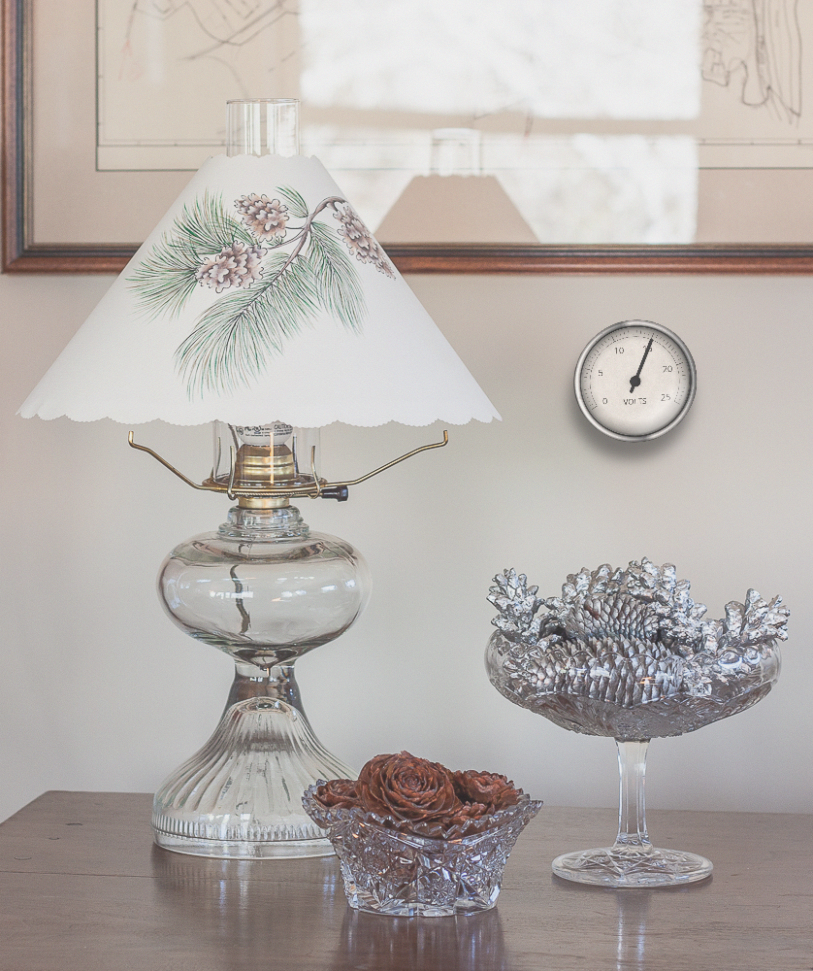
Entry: 15,V
